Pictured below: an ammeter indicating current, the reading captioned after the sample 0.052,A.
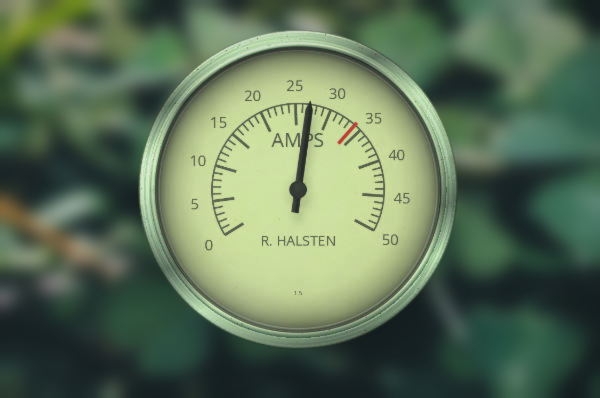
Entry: 27,A
